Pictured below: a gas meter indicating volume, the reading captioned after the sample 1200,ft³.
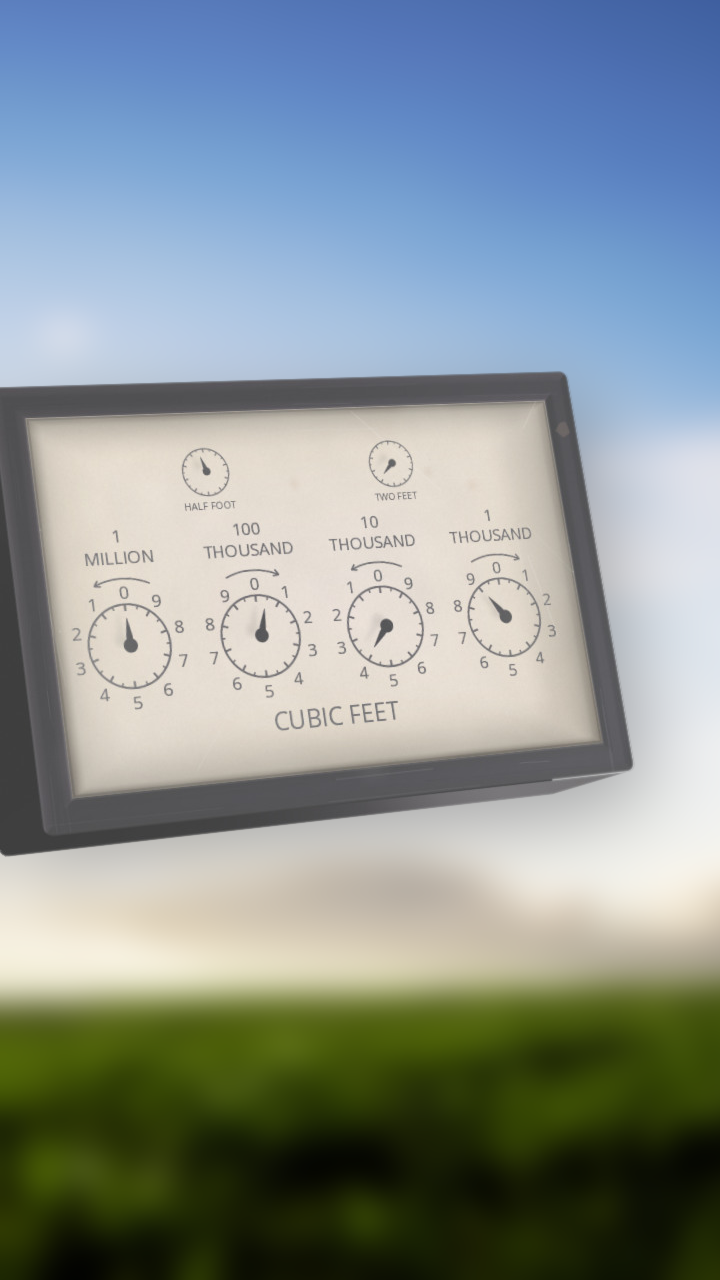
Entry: 3900,ft³
